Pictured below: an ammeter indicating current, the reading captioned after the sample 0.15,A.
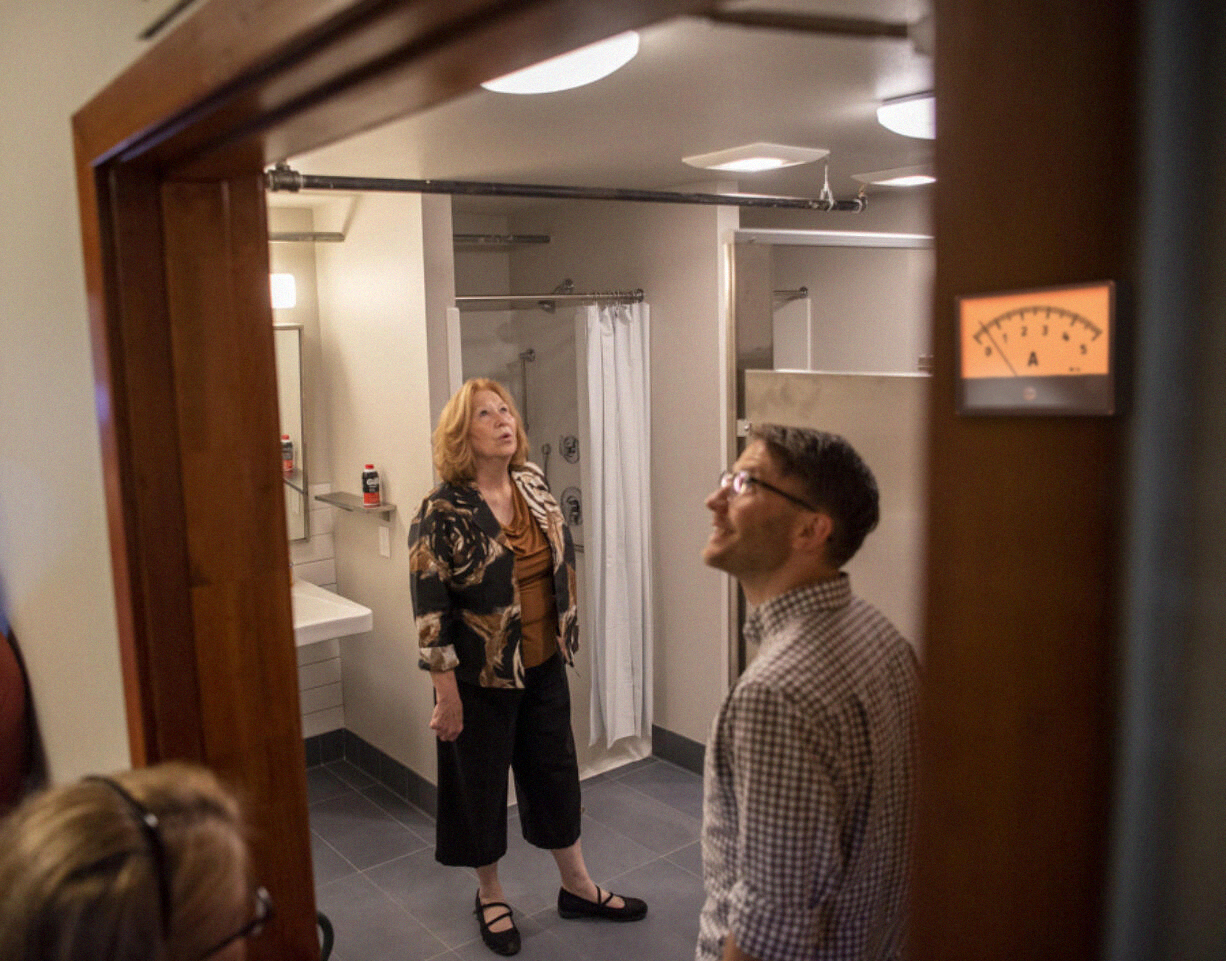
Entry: 0.5,A
